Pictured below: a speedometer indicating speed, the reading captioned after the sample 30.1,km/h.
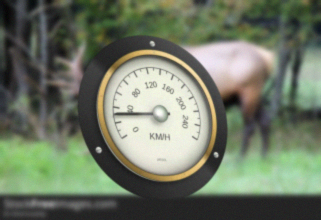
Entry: 30,km/h
